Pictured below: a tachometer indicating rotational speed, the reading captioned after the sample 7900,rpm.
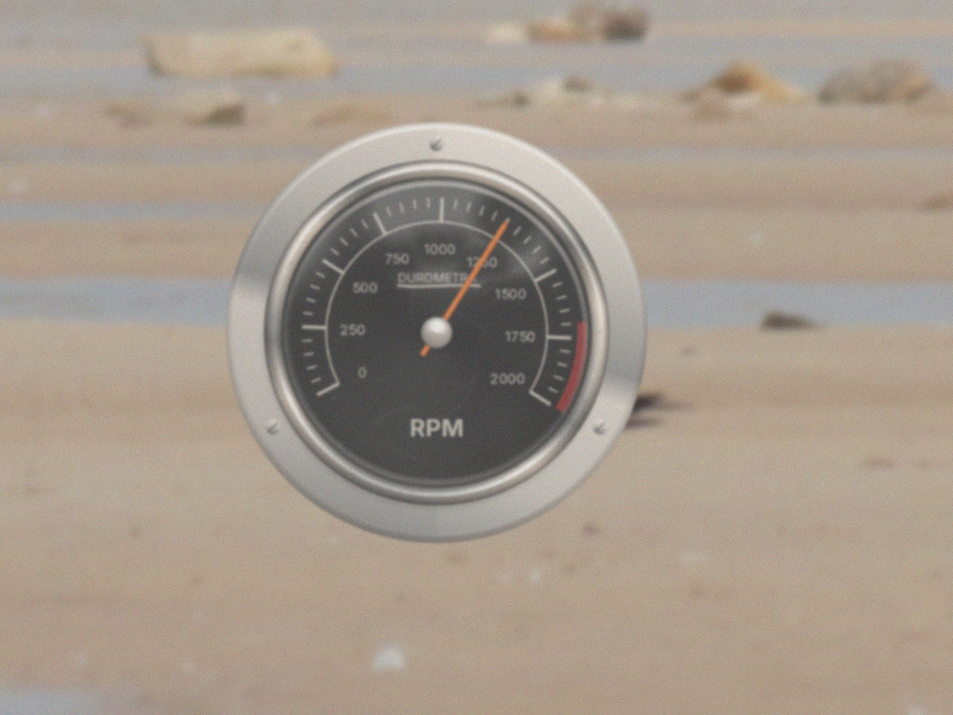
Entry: 1250,rpm
